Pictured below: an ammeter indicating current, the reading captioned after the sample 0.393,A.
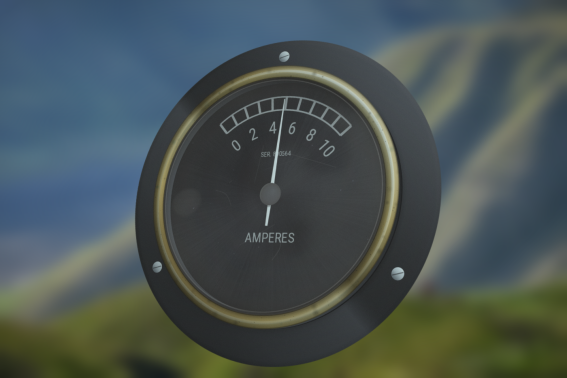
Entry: 5,A
